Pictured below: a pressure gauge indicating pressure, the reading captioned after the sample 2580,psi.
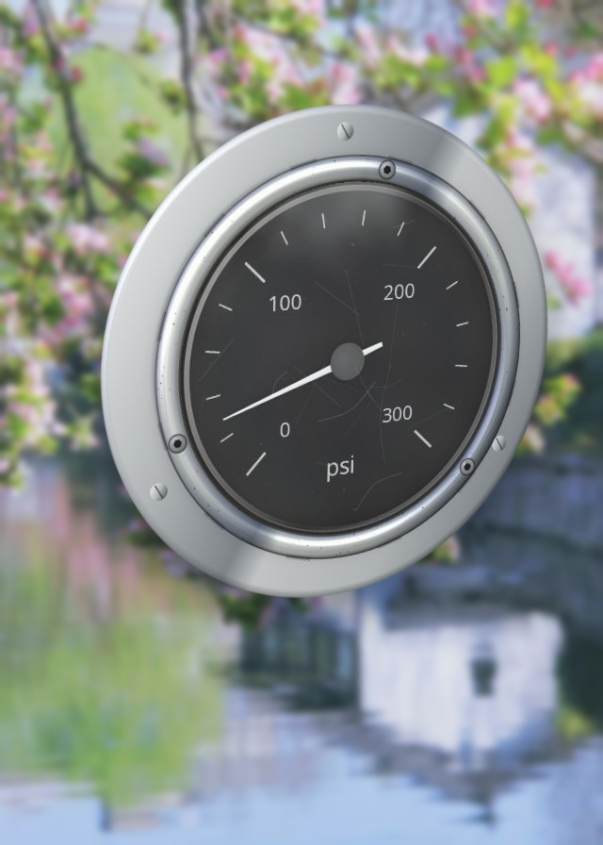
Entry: 30,psi
